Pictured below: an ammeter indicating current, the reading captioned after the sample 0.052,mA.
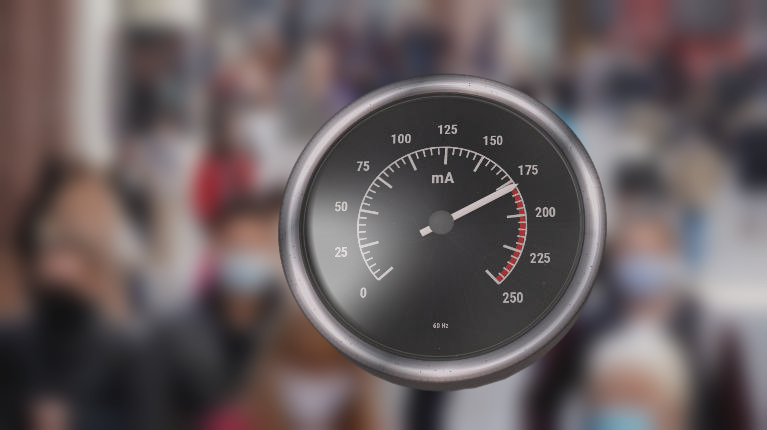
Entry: 180,mA
